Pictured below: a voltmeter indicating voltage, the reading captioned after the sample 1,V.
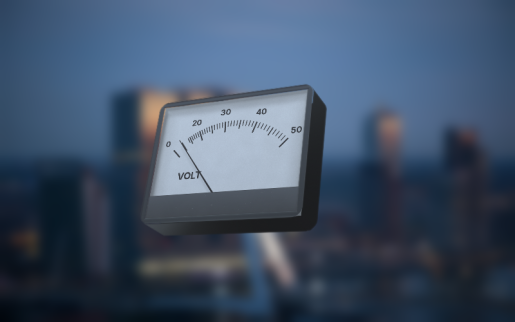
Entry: 10,V
